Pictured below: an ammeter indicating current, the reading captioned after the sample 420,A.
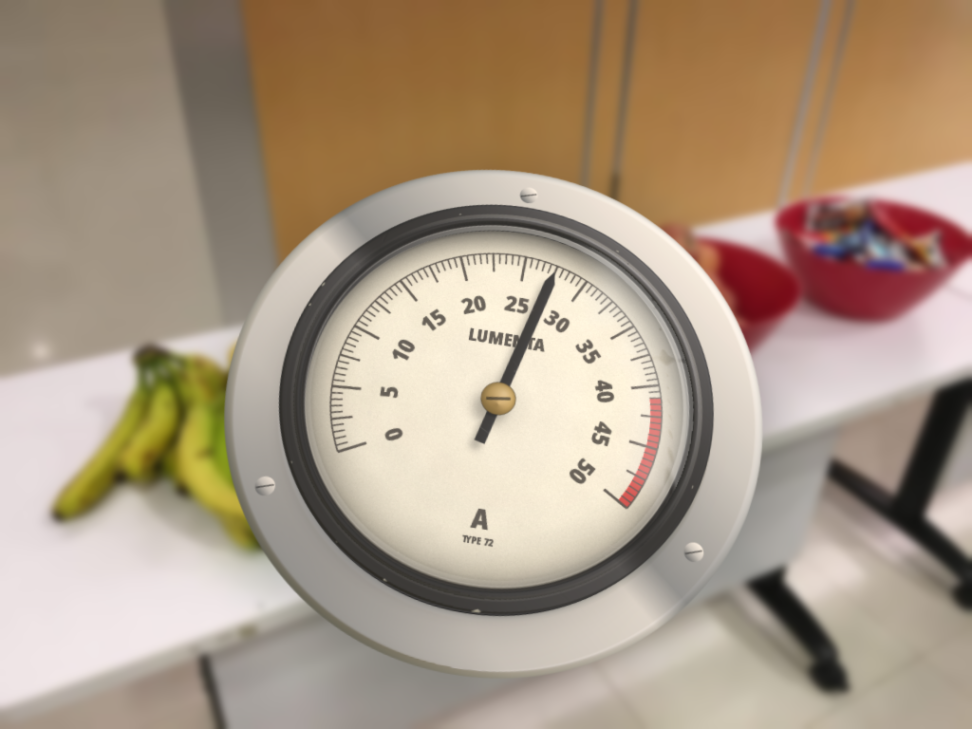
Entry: 27.5,A
